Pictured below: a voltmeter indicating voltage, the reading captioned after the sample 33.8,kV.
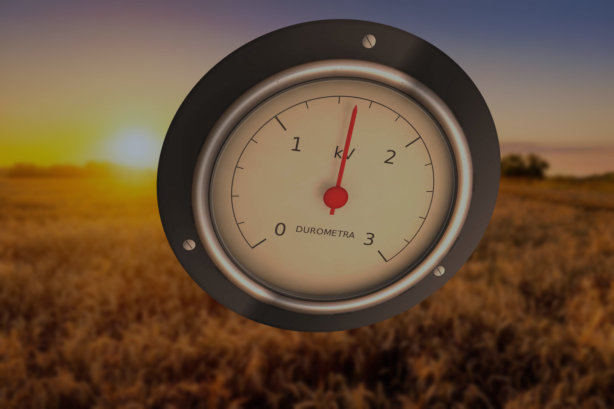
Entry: 1.5,kV
